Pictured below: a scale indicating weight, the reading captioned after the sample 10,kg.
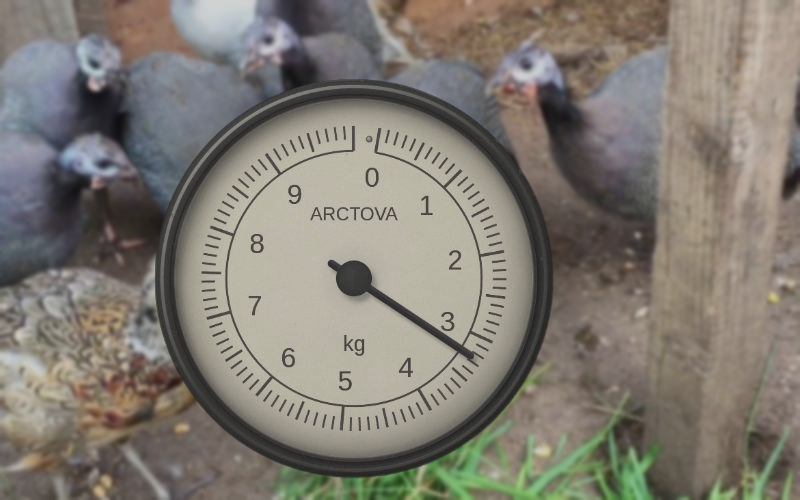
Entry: 3.25,kg
